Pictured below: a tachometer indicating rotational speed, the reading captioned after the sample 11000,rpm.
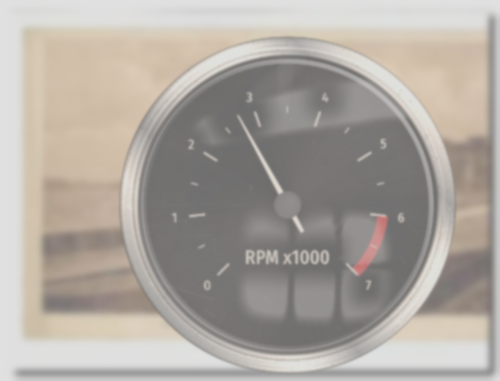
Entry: 2750,rpm
